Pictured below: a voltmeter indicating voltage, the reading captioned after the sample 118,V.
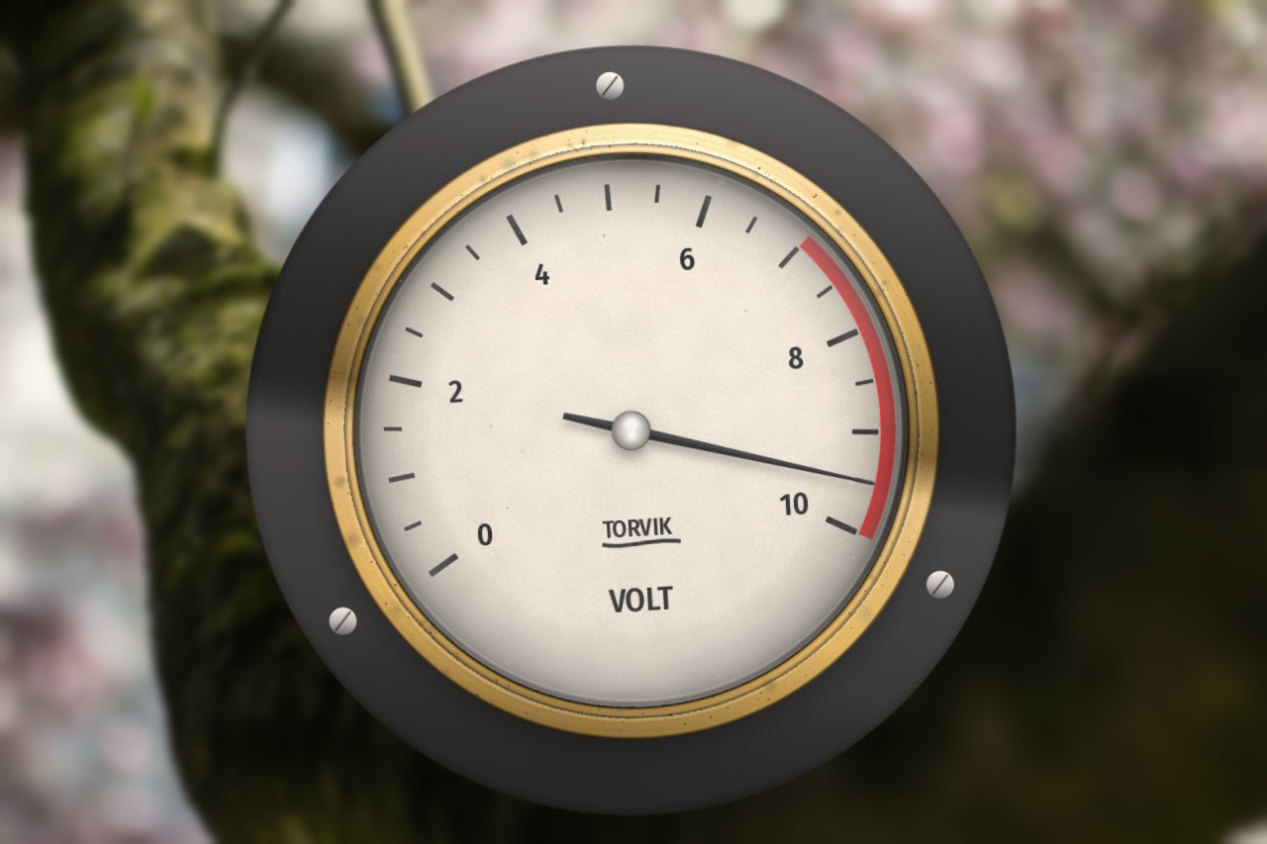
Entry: 9.5,V
